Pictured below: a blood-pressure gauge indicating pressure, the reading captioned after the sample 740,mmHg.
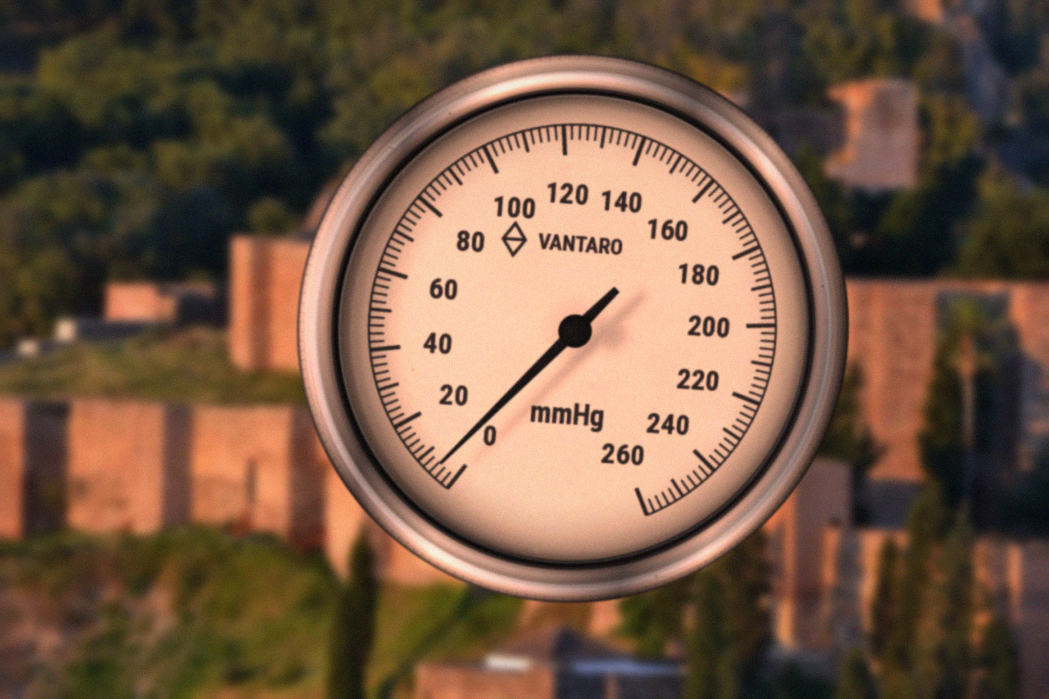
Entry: 6,mmHg
